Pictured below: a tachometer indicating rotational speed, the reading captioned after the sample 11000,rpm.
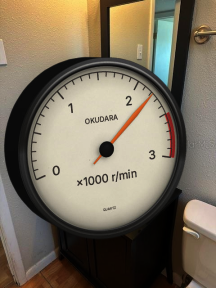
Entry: 2200,rpm
